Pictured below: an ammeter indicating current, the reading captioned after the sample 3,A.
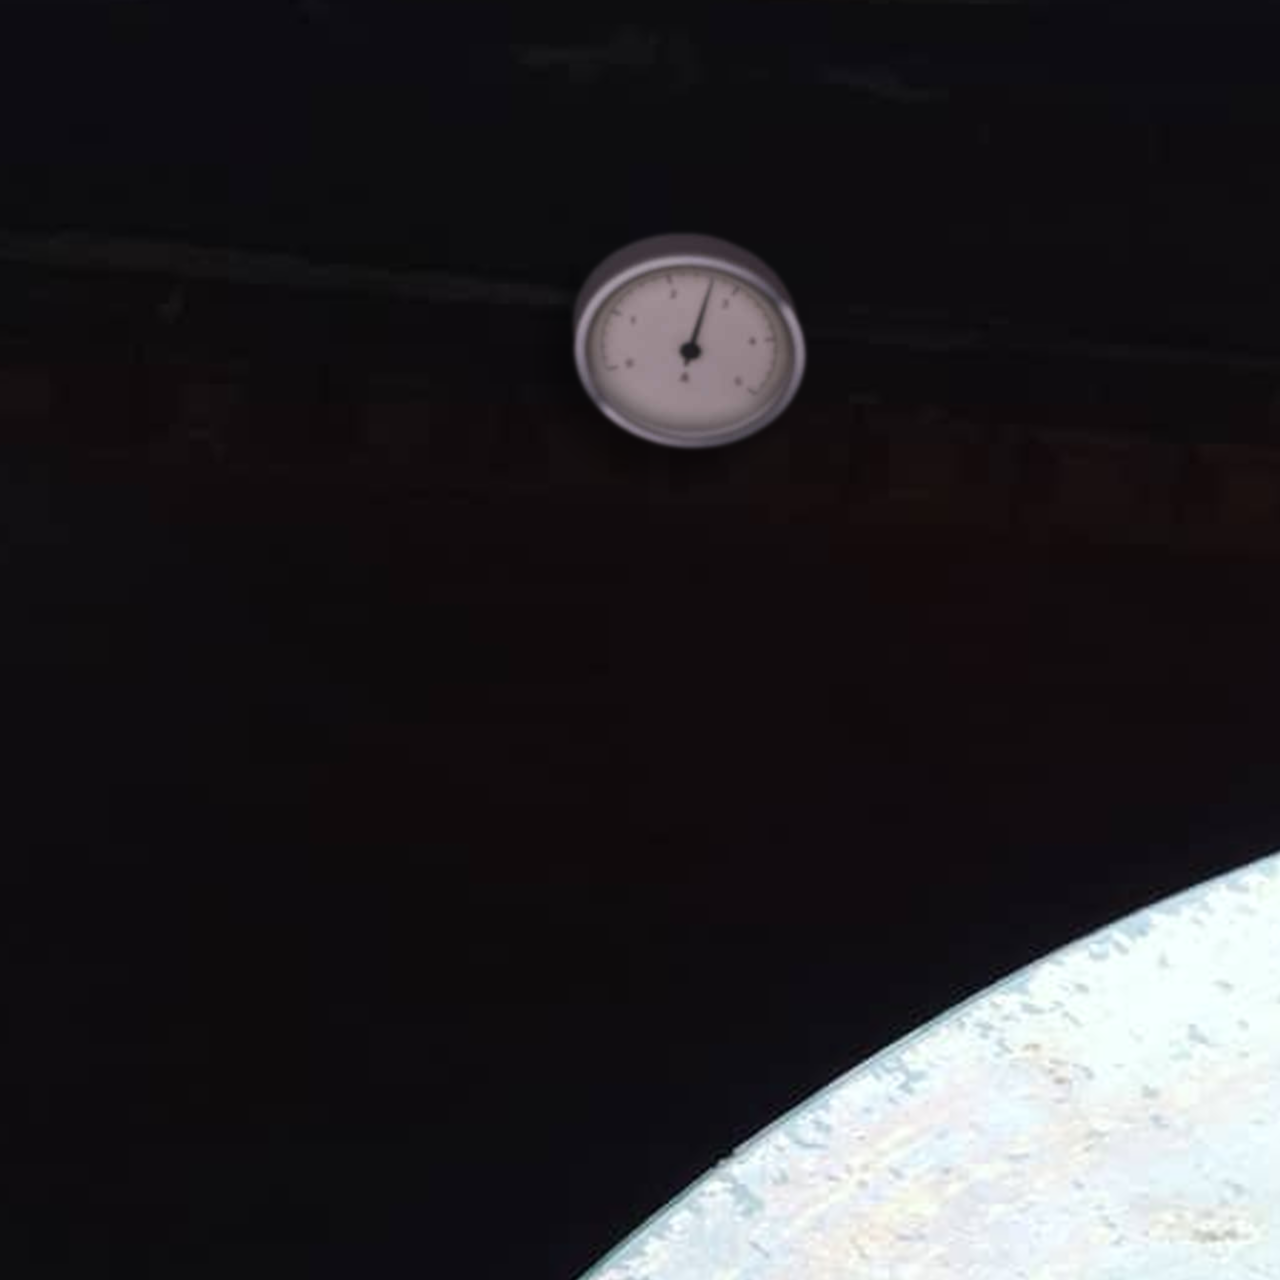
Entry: 2.6,A
